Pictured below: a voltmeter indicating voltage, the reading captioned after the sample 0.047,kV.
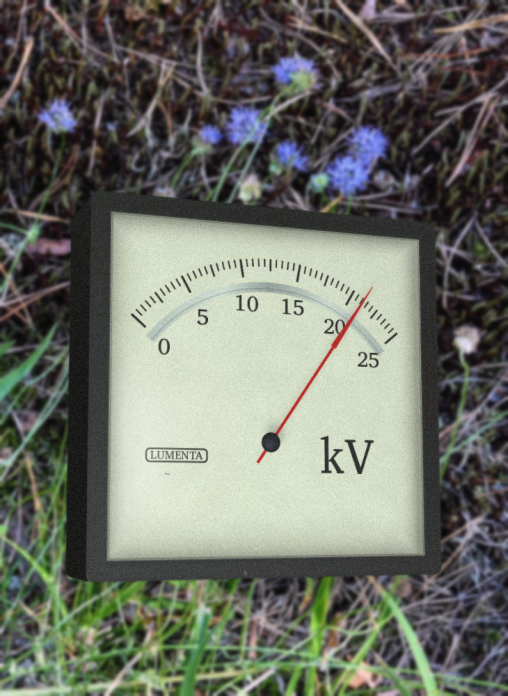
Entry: 21,kV
